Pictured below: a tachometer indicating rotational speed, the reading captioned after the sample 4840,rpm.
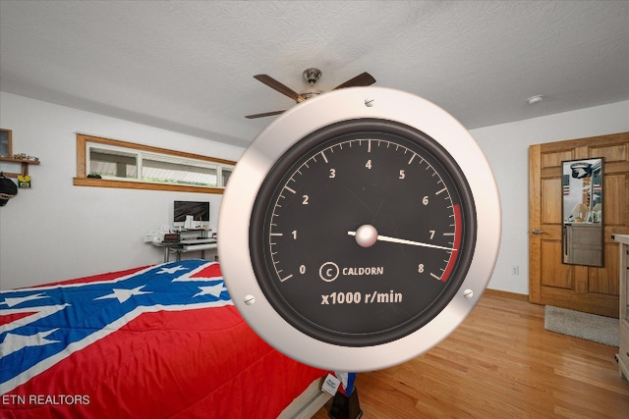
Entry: 7300,rpm
